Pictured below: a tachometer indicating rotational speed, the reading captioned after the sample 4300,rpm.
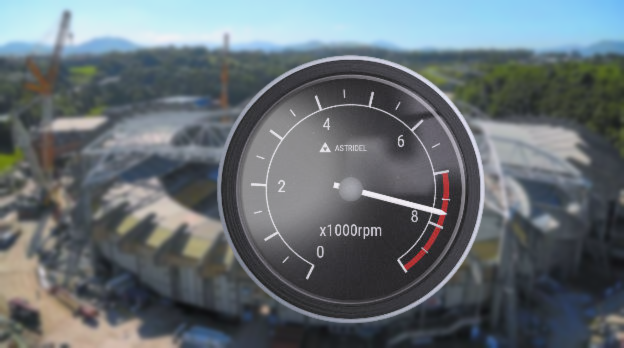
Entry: 7750,rpm
